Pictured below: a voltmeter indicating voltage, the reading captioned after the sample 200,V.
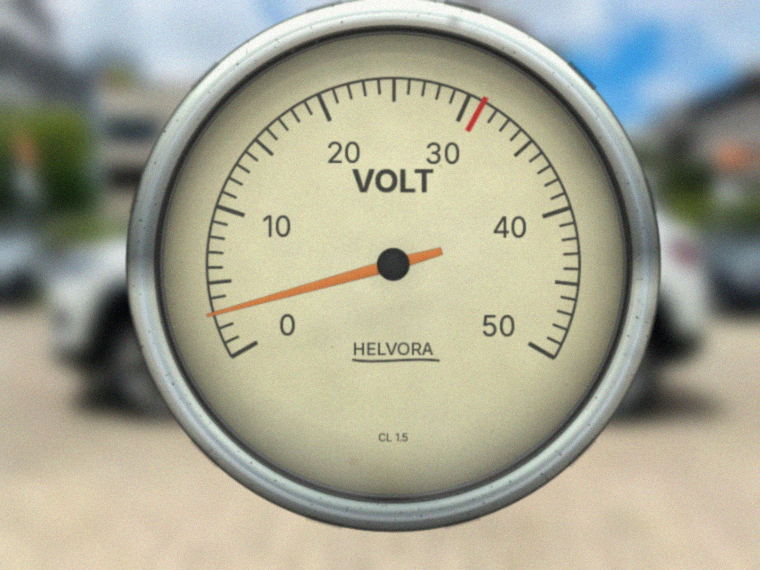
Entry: 3,V
